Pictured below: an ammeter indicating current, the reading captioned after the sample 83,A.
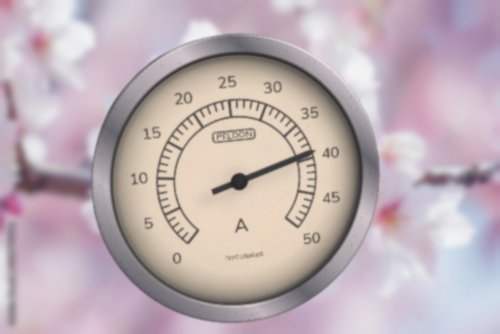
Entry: 39,A
